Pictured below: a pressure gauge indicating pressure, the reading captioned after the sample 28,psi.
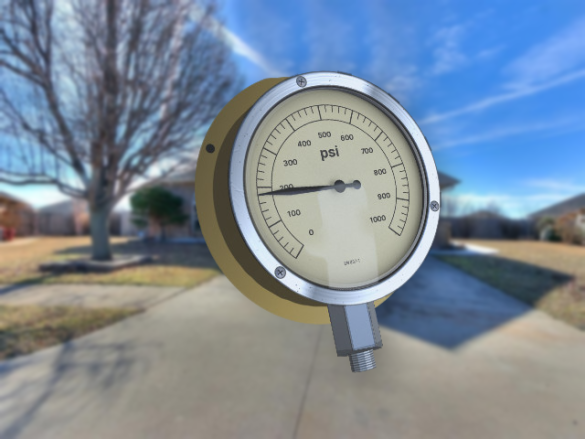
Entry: 180,psi
